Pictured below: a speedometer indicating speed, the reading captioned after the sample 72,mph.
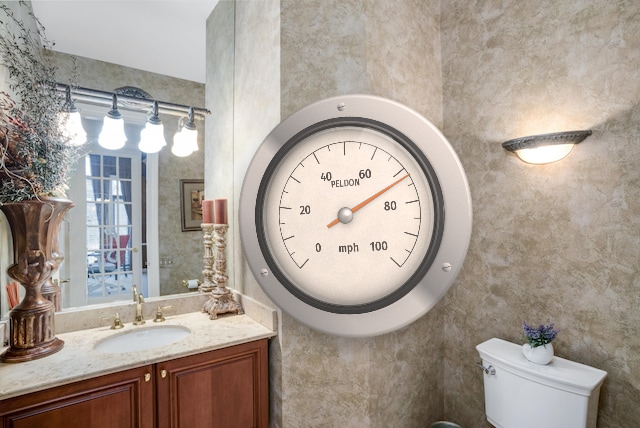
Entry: 72.5,mph
